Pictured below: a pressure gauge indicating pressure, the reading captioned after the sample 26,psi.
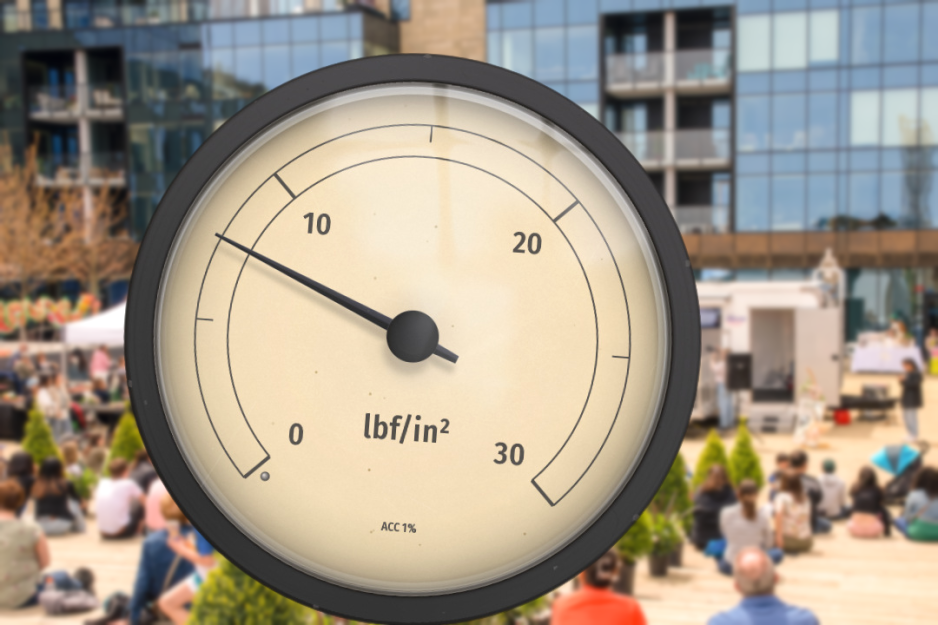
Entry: 7.5,psi
